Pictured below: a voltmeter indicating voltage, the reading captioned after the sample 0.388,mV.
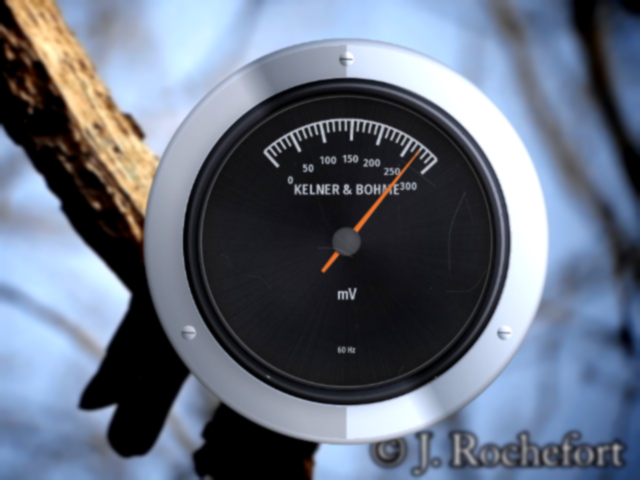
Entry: 270,mV
